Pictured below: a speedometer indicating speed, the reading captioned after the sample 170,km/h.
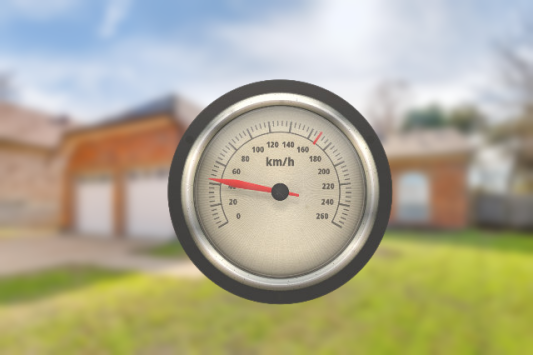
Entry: 44,km/h
